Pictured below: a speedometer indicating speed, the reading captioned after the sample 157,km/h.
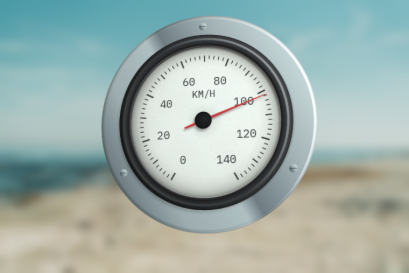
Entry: 102,km/h
